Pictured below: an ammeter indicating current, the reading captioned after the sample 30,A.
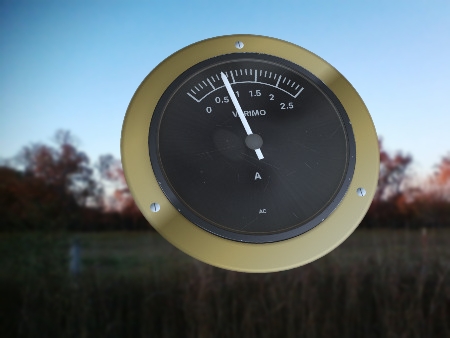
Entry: 0.8,A
